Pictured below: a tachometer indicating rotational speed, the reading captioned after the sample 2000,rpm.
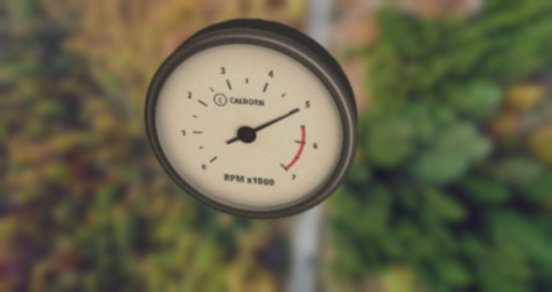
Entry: 5000,rpm
